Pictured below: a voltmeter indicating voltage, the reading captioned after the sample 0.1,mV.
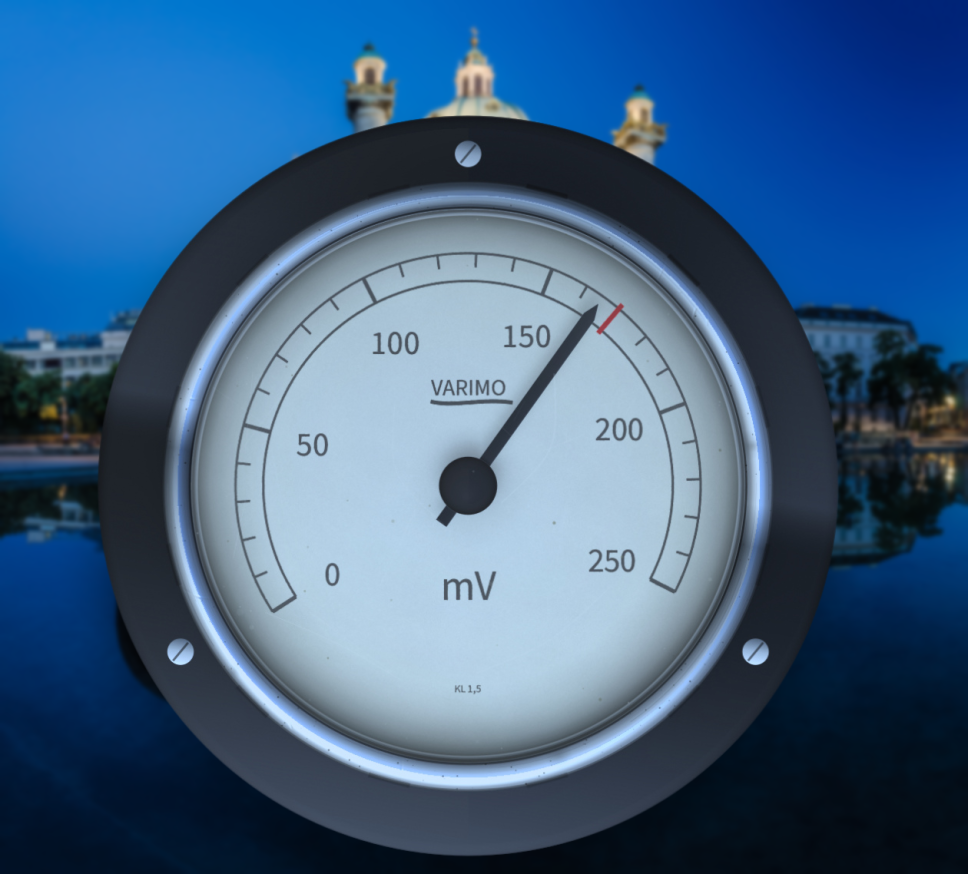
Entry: 165,mV
